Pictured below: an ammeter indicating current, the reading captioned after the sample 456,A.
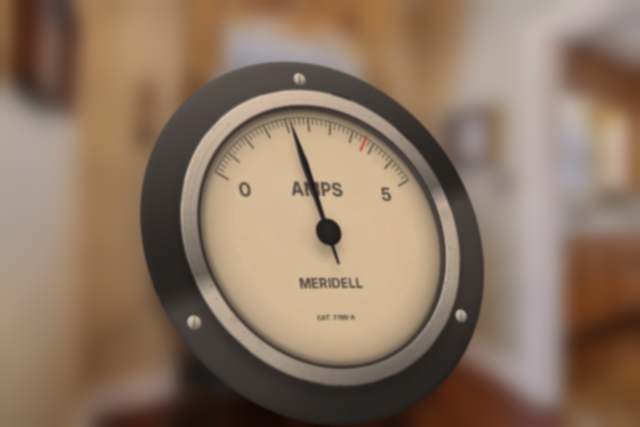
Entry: 2,A
